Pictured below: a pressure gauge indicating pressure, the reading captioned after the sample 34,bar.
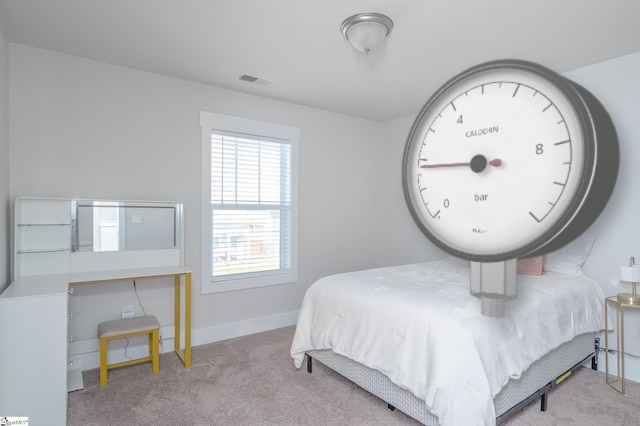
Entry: 1.75,bar
